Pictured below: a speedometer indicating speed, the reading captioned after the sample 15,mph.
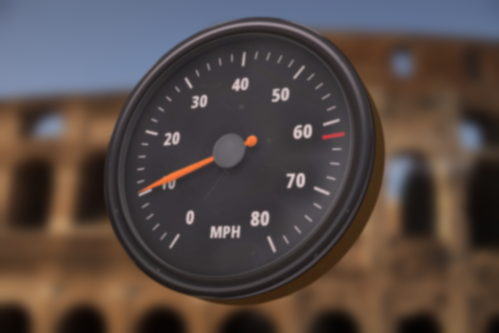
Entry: 10,mph
